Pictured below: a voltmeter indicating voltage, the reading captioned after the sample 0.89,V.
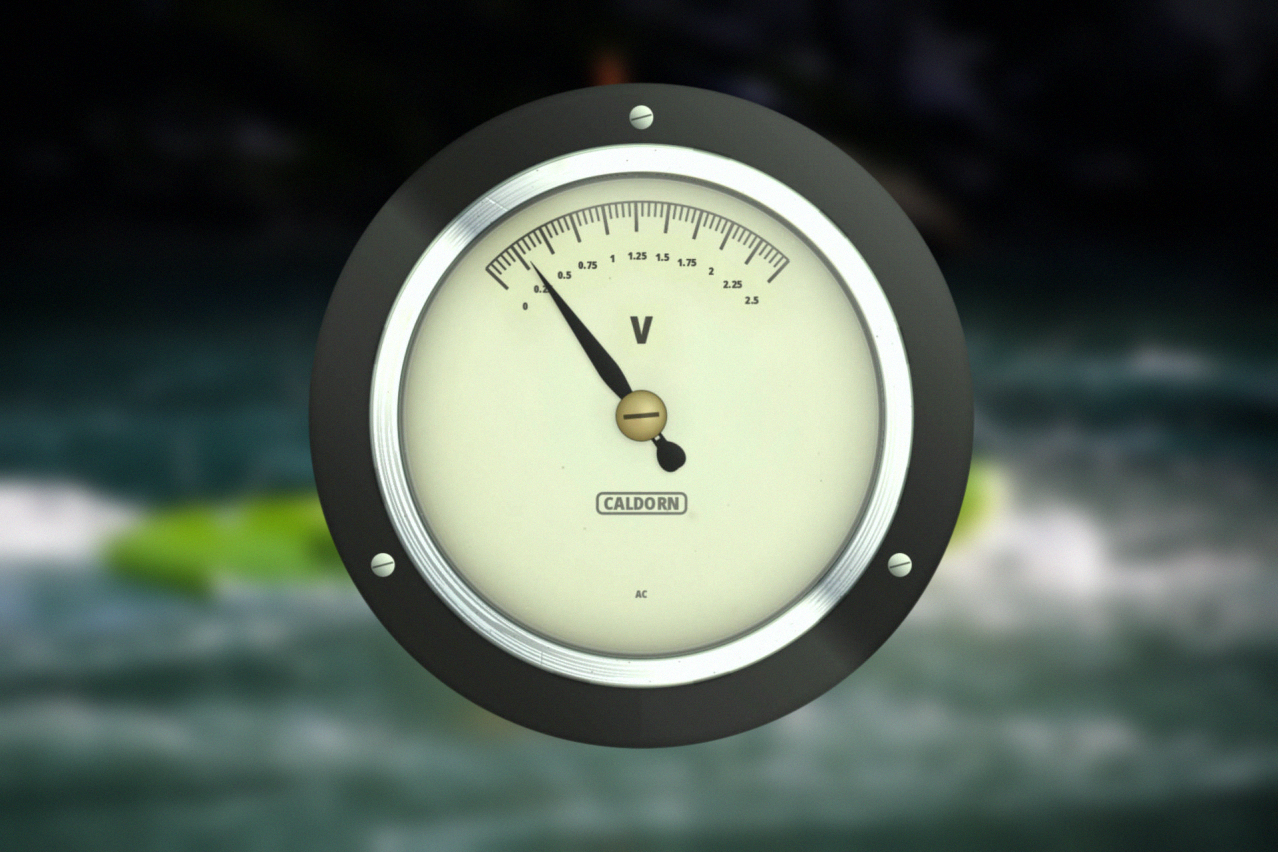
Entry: 0.3,V
